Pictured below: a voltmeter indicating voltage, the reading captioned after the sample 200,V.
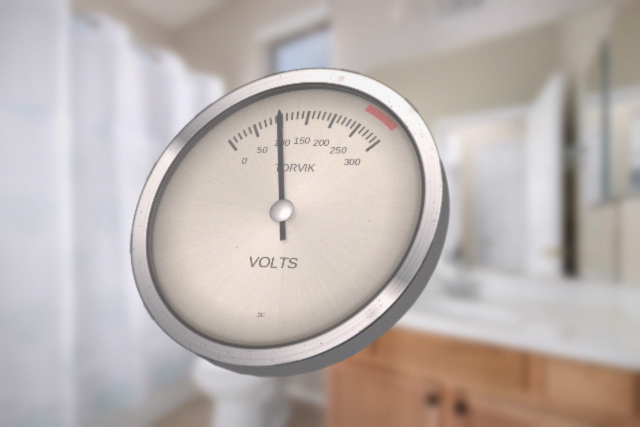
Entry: 100,V
